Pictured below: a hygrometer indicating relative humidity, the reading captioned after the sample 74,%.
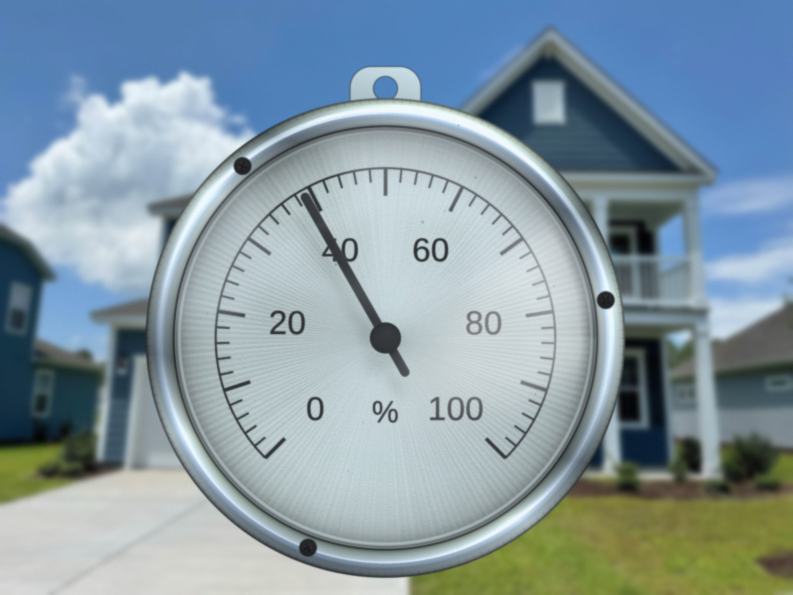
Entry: 39,%
